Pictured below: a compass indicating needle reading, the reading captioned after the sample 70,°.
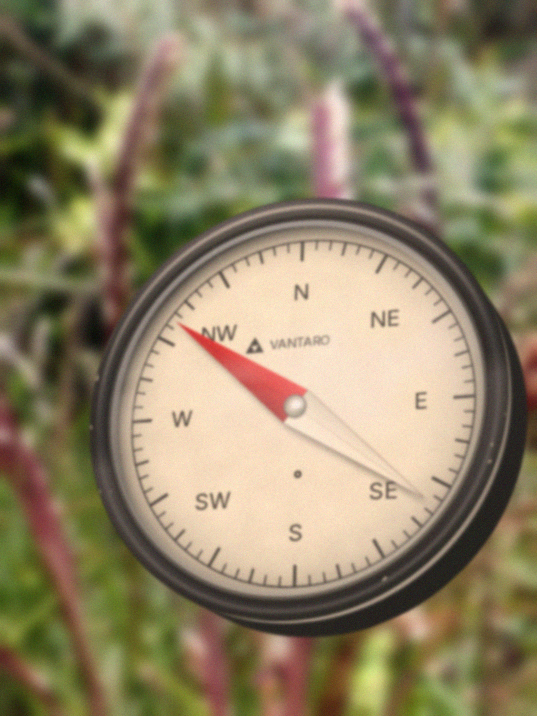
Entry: 307.5,°
